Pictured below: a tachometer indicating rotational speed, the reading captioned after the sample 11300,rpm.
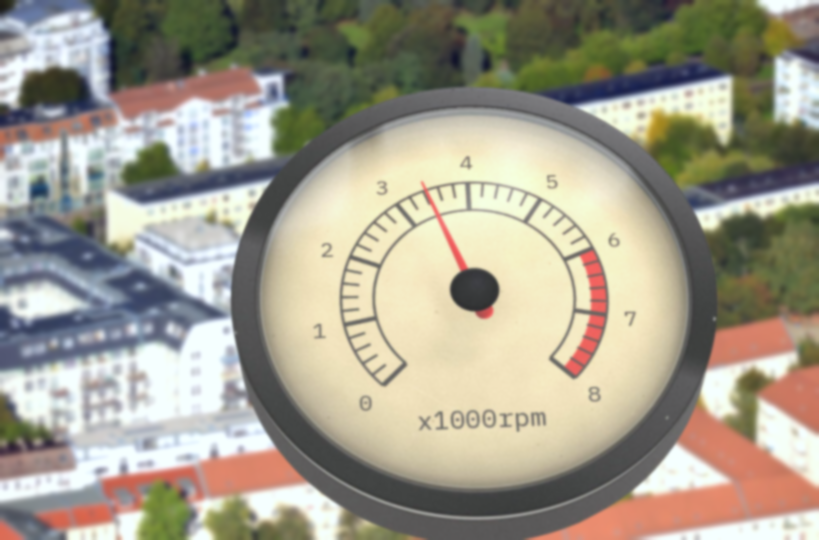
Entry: 3400,rpm
